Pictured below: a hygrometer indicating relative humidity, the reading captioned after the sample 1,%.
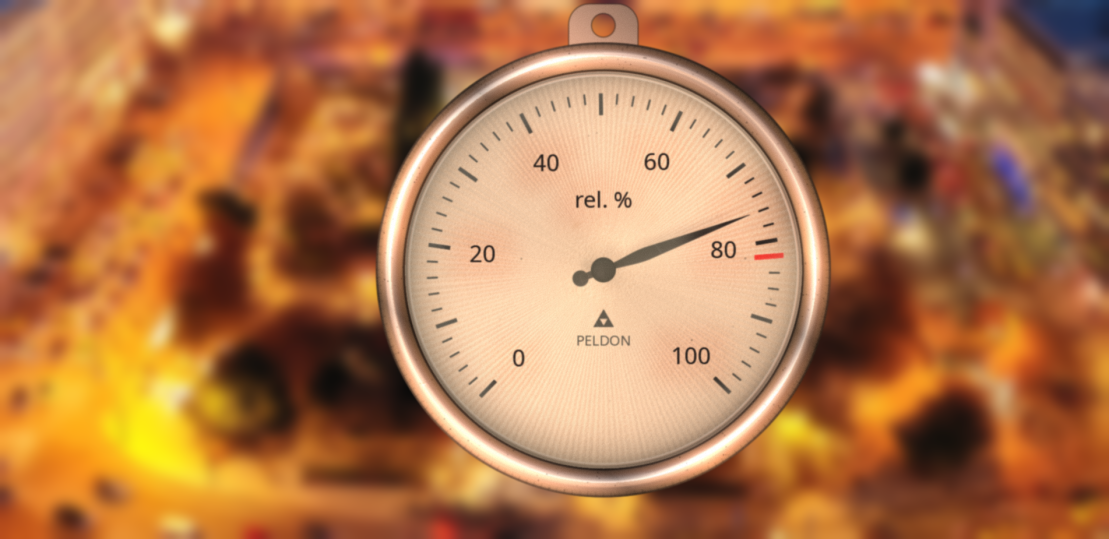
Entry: 76,%
